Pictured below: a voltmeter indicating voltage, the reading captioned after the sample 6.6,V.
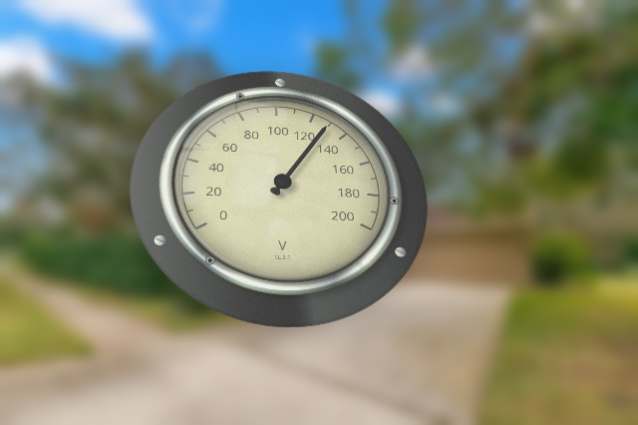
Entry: 130,V
